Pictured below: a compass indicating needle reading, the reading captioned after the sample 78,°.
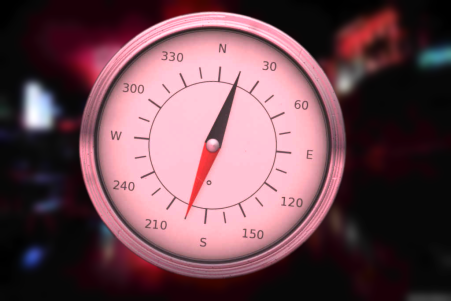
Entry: 195,°
